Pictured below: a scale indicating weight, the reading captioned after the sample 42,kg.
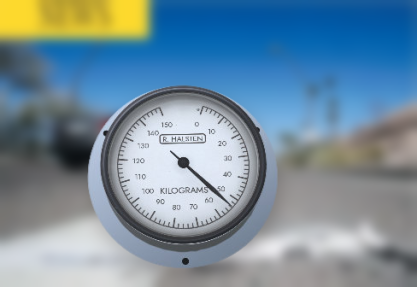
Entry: 54,kg
